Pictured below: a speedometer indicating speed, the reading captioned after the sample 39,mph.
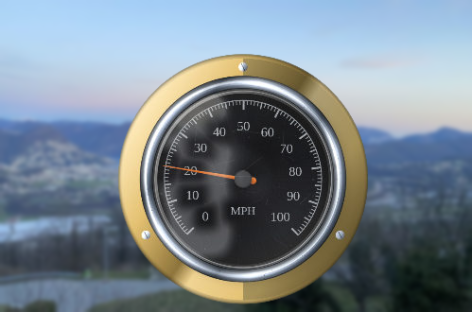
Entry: 20,mph
